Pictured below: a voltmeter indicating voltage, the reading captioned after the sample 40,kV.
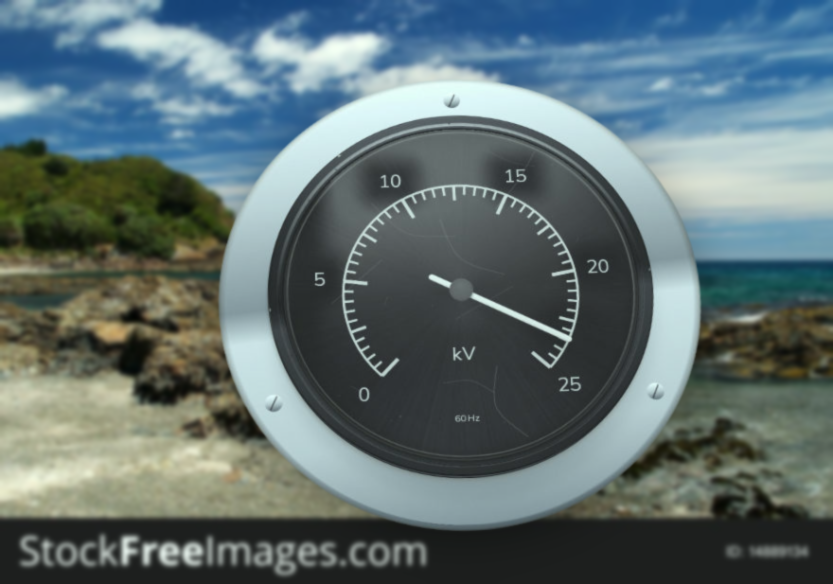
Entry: 23.5,kV
